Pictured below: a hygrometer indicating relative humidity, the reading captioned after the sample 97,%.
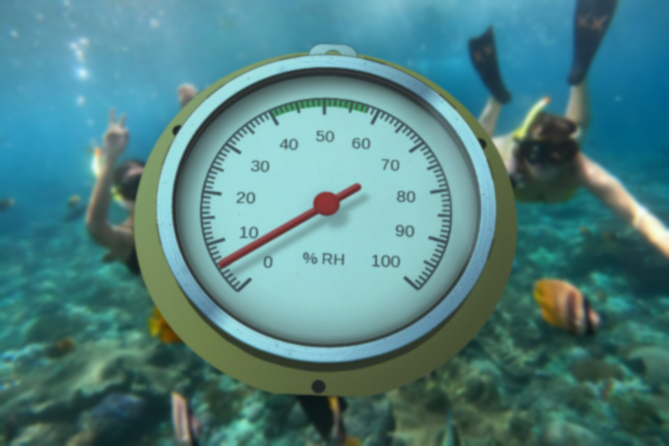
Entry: 5,%
